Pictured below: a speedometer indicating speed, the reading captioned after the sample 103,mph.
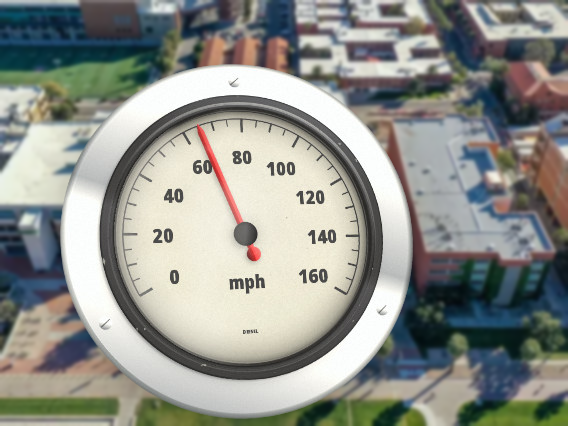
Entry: 65,mph
